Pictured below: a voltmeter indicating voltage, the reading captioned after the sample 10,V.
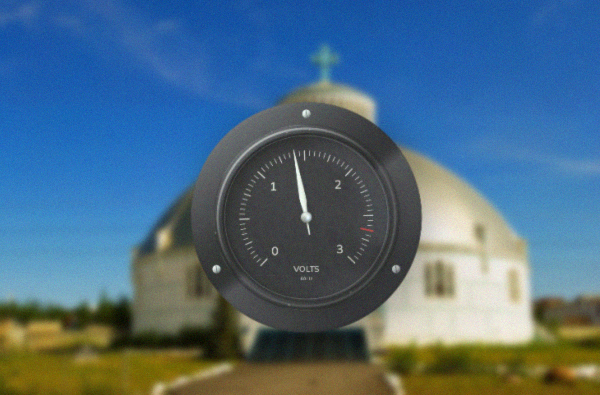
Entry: 1.4,V
